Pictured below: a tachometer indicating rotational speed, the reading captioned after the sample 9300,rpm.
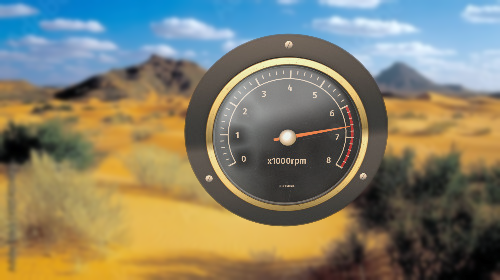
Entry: 6600,rpm
